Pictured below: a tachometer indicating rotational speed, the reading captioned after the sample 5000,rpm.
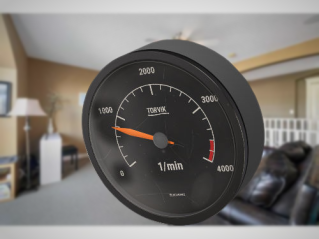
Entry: 800,rpm
